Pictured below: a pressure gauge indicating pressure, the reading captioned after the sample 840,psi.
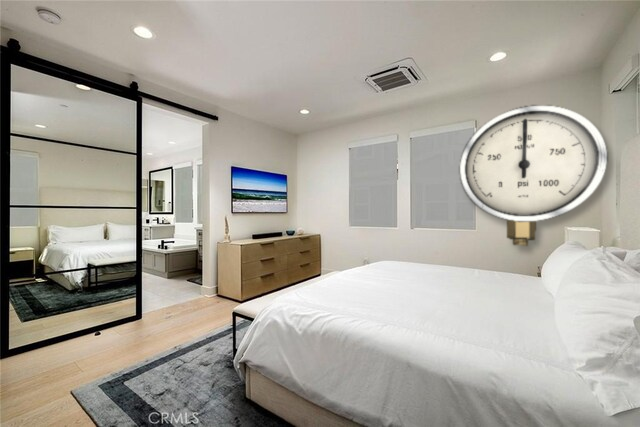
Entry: 500,psi
